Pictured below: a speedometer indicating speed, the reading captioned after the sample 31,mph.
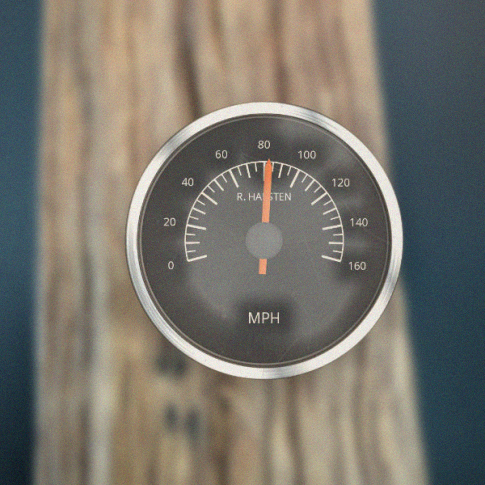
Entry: 82.5,mph
